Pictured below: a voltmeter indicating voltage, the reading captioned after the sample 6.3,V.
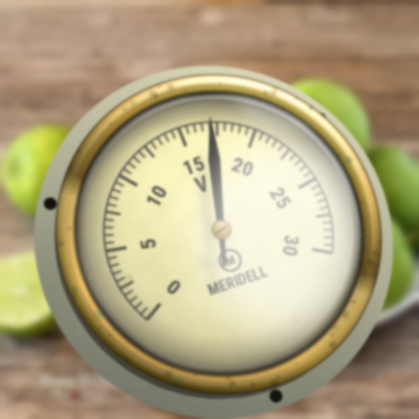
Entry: 17,V
